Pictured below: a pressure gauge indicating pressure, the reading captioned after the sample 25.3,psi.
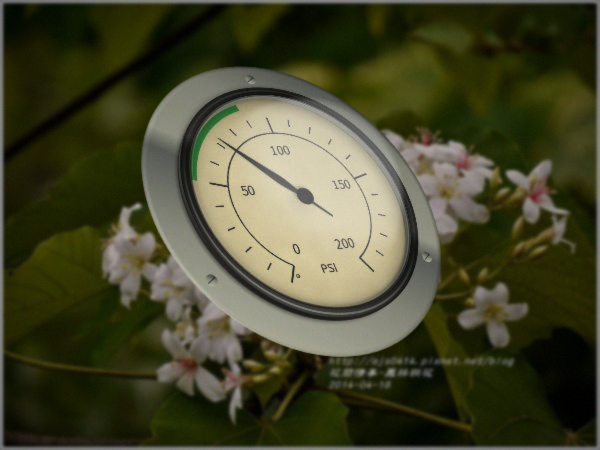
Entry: 70,psi
